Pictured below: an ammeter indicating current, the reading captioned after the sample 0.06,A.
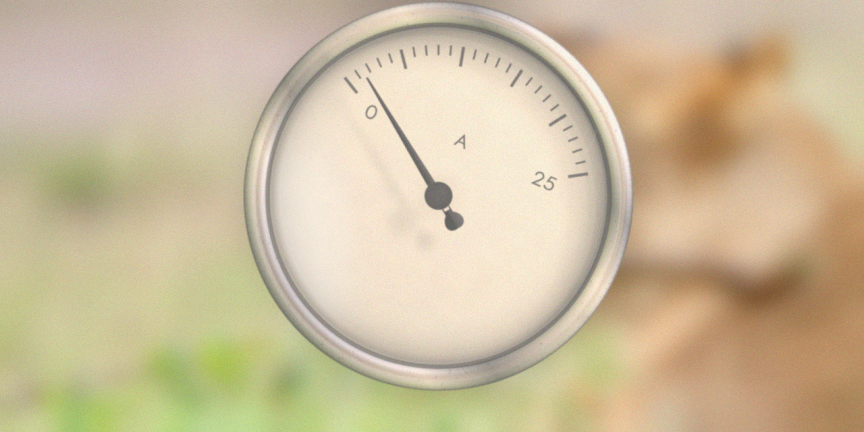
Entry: 1.5,A
